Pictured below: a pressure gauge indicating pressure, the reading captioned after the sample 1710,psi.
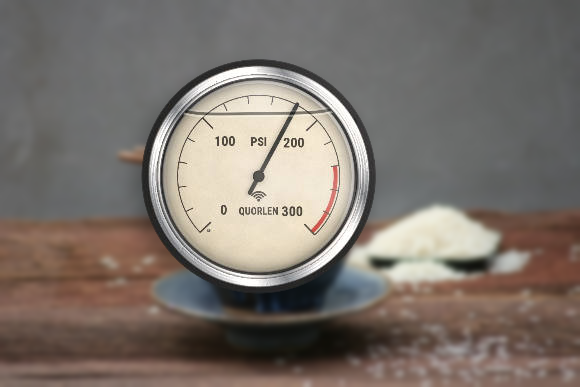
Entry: 180,psi
